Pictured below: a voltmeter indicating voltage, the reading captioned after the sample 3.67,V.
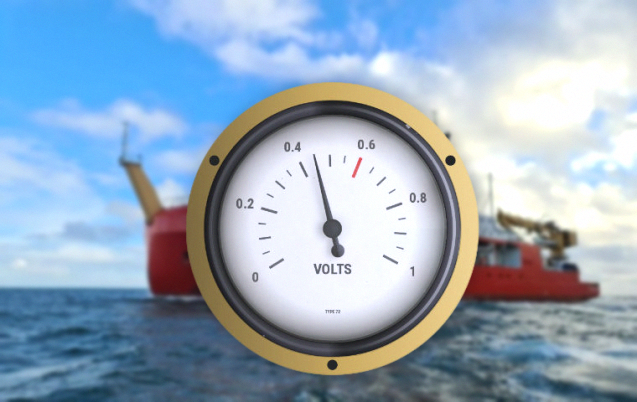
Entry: 0.45,V
